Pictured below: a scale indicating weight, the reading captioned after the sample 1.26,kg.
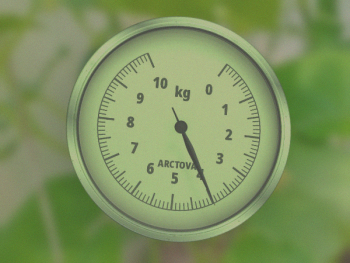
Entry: 4,kg
